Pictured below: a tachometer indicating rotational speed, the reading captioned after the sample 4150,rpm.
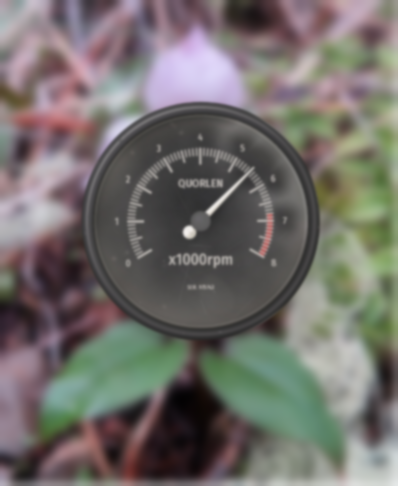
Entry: 5500,rpm
